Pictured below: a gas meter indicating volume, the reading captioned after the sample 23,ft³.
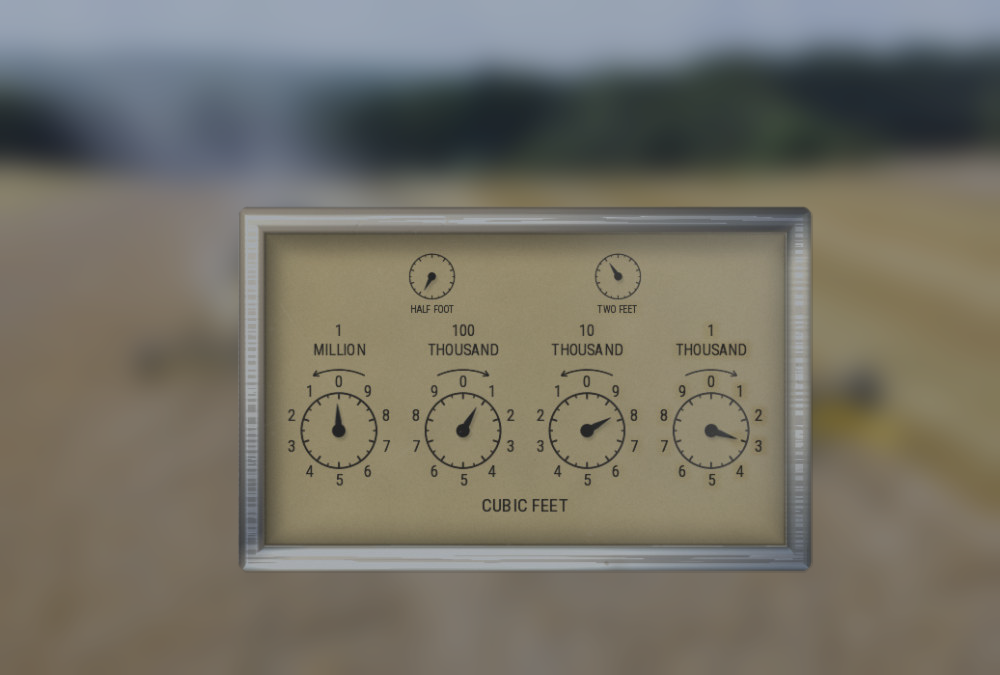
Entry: 8300,ft³
